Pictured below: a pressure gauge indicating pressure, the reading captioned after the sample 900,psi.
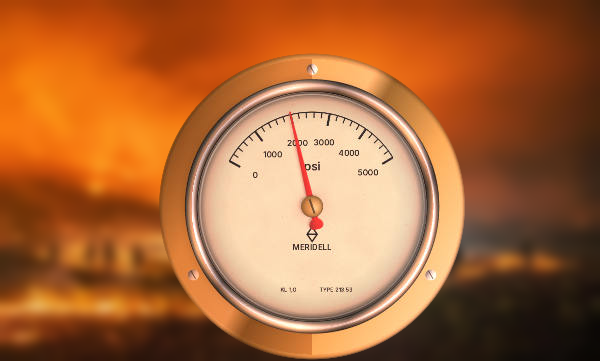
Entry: 2000,psi
